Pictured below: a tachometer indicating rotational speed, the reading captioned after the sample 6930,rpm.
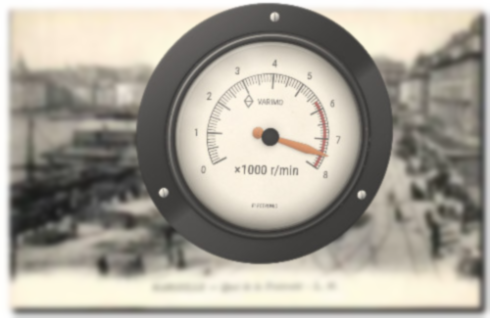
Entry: 7500,rpm
